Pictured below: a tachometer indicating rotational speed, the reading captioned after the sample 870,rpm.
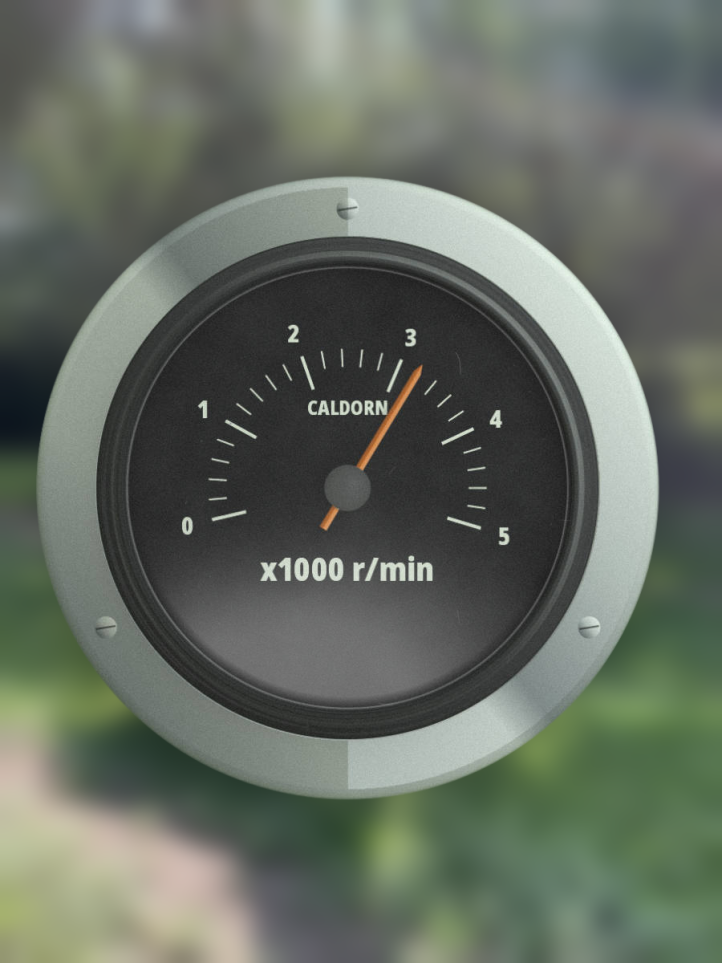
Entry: 3200,rpm
